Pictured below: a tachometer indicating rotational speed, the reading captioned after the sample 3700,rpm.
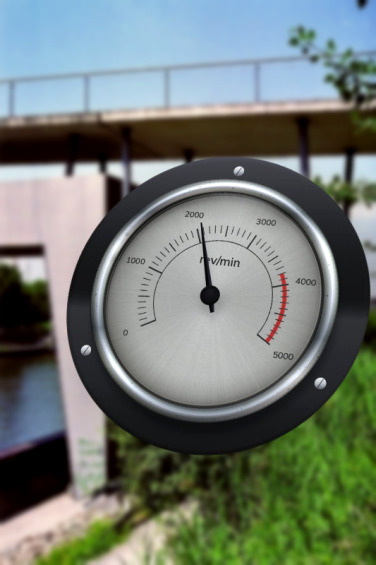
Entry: 2100,rpm
